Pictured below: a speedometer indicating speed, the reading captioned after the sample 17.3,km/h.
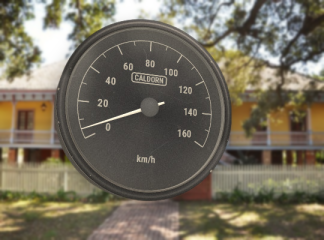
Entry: 5,km/h
